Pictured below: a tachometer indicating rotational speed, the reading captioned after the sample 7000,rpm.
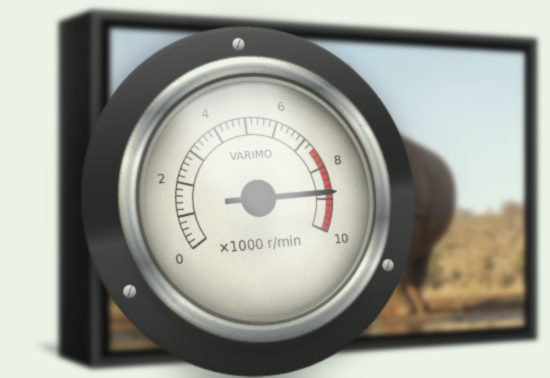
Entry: 8800,rpm
